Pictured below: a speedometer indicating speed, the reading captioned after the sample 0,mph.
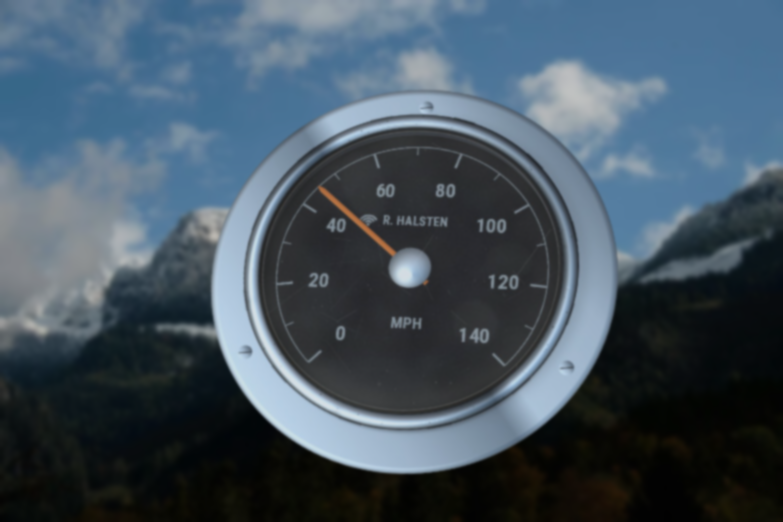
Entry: 45,mph
